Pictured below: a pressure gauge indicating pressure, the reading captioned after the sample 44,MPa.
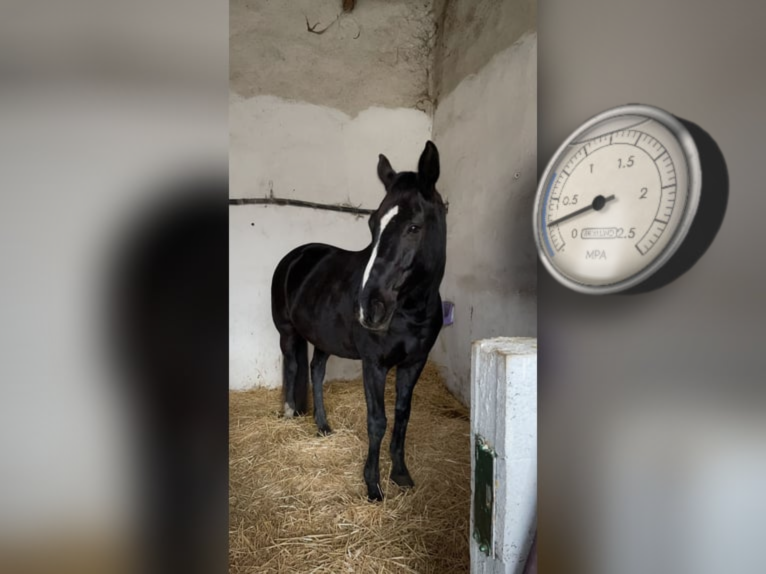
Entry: 0.25,MPa
